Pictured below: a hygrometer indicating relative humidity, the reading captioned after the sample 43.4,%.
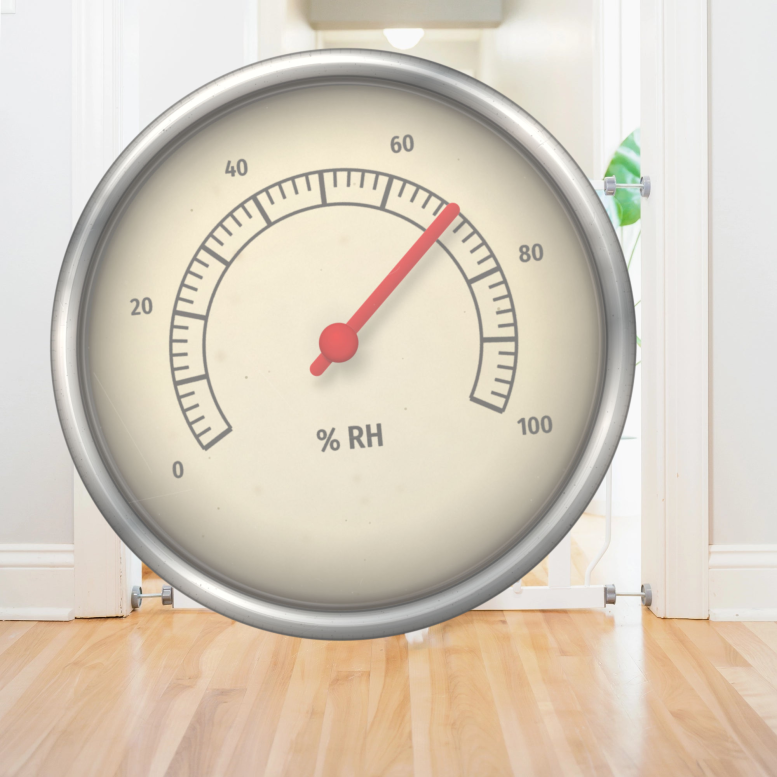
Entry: 70,%
